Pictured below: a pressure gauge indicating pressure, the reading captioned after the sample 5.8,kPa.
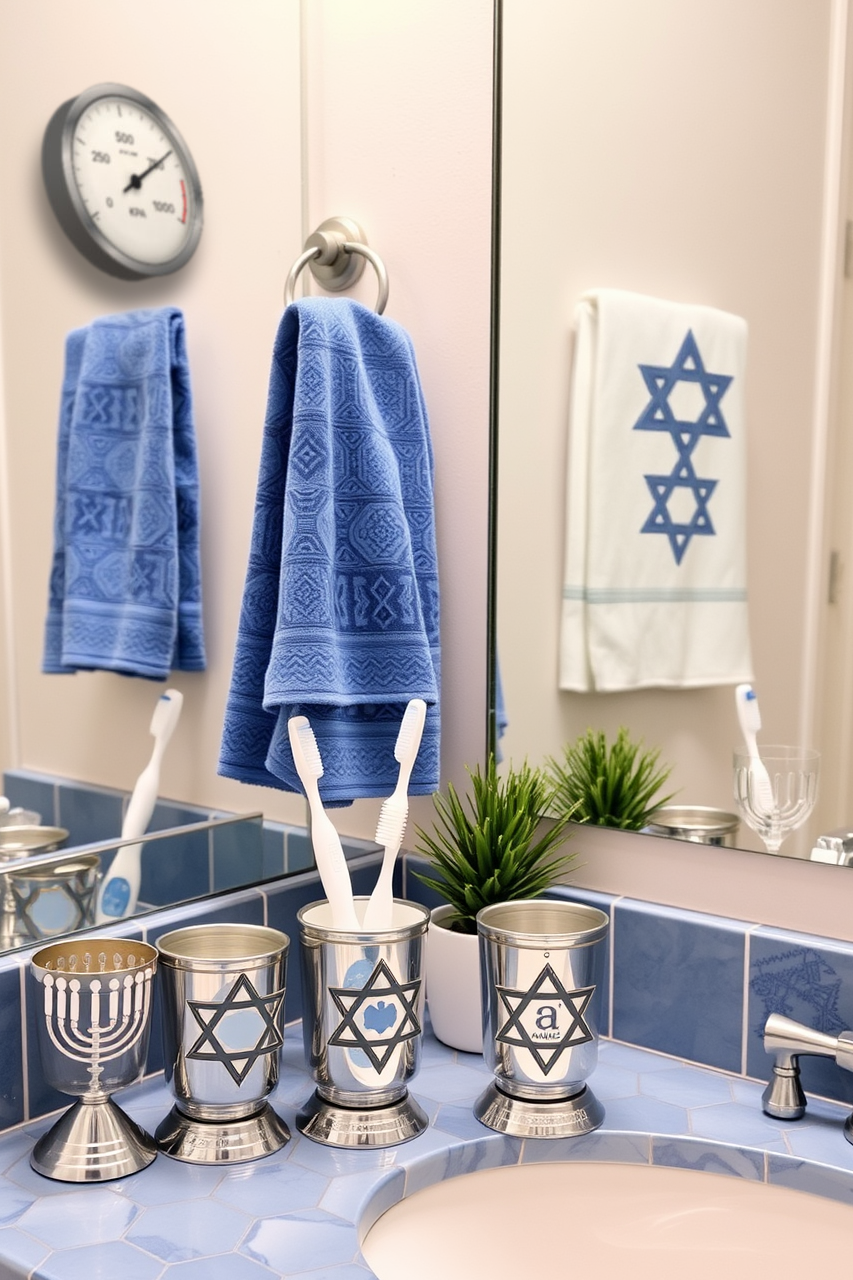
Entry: 750,kPa
